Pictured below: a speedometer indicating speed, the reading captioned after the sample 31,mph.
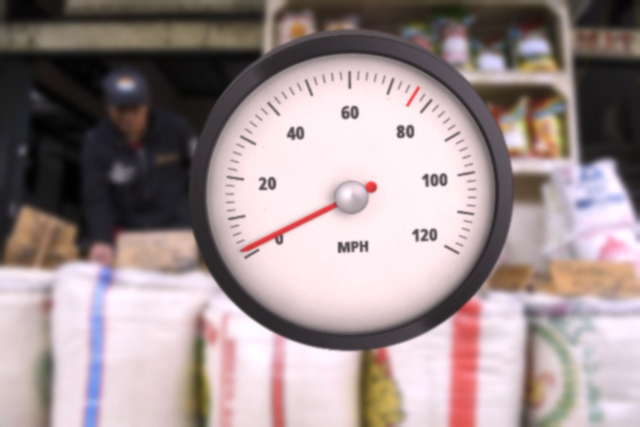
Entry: 2,mph
